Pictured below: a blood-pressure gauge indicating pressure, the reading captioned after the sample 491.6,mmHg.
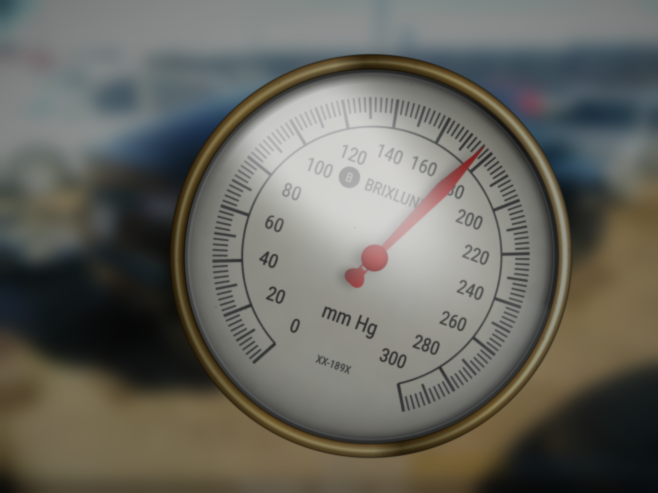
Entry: 176,mmHg
